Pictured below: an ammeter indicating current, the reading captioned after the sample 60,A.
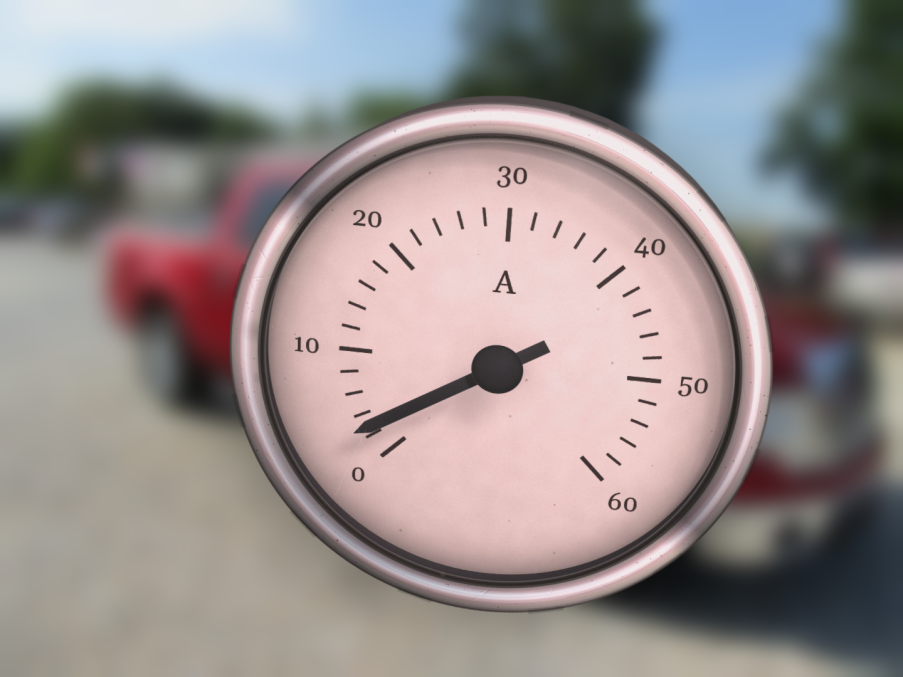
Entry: 3,A
